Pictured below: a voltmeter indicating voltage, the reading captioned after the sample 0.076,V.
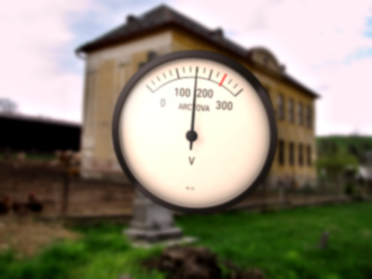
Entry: 160,V
